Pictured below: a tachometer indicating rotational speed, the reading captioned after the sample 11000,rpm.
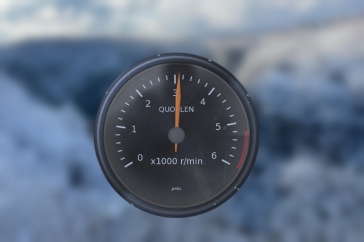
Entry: 3100,rpm
